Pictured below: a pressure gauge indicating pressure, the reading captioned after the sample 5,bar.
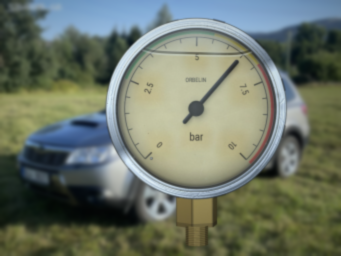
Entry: 6.5,bar
